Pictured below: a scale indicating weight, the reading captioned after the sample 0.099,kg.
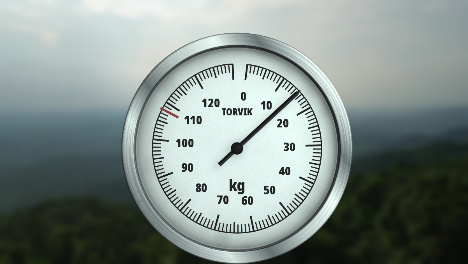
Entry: 15,kg
